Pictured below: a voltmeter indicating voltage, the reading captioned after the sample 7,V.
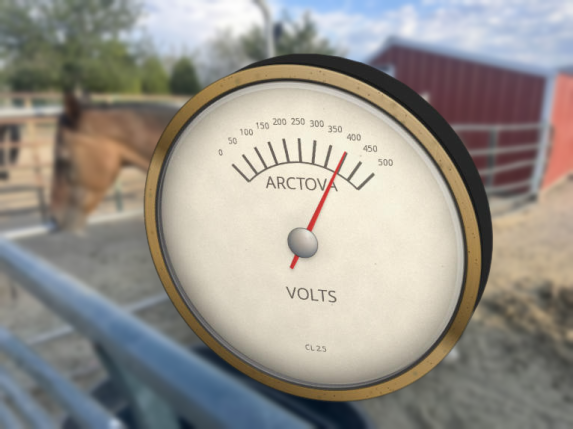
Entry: 400,V
